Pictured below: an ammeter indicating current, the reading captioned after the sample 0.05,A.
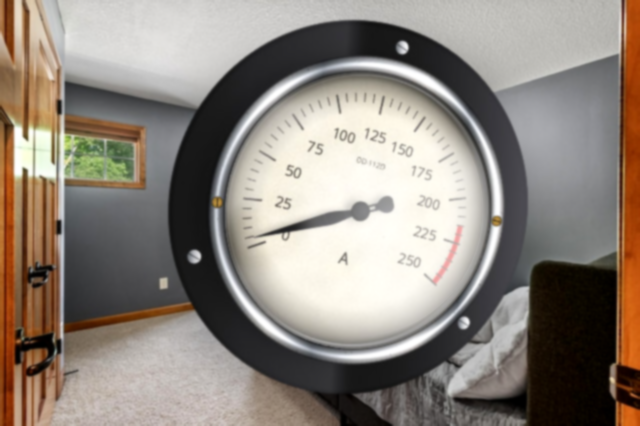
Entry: 5,A
